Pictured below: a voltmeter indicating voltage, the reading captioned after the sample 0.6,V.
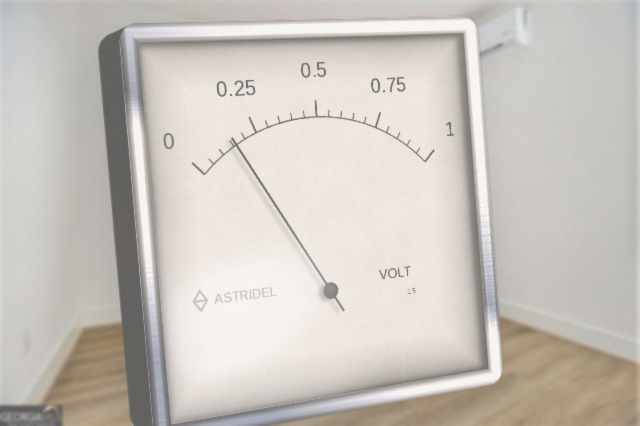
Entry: 0.15,V
